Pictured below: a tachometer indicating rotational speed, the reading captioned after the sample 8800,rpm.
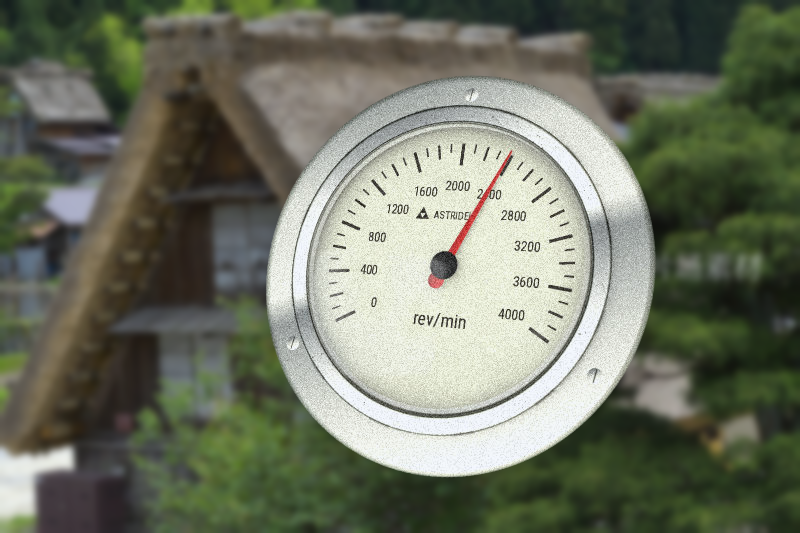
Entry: 2400,rpm
